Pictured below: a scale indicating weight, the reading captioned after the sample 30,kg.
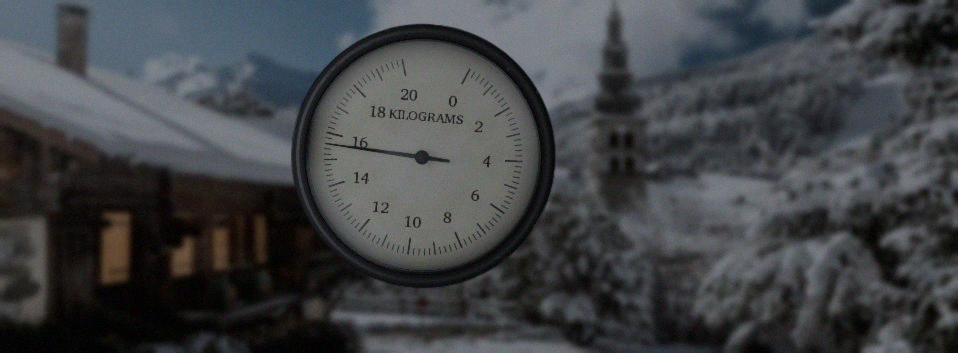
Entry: 15.6,kg
